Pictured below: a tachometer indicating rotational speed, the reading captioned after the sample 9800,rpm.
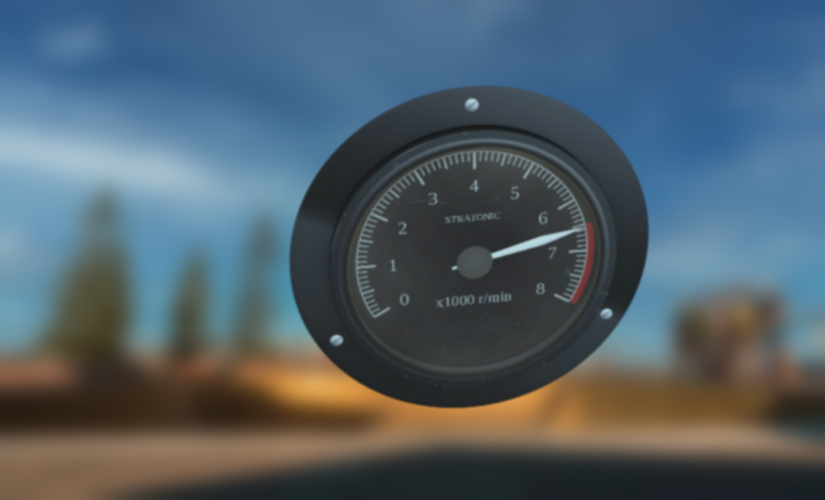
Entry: 6500,rpm
